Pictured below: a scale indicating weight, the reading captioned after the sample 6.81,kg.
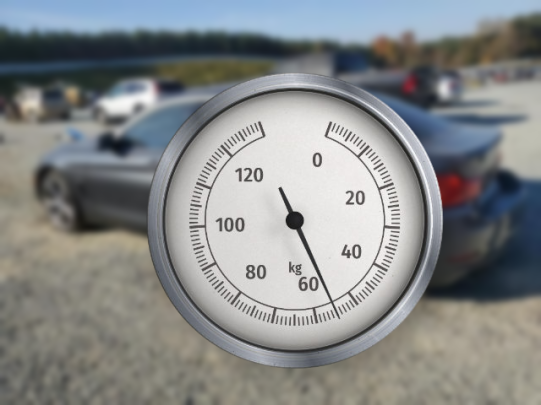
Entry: 55,kg
